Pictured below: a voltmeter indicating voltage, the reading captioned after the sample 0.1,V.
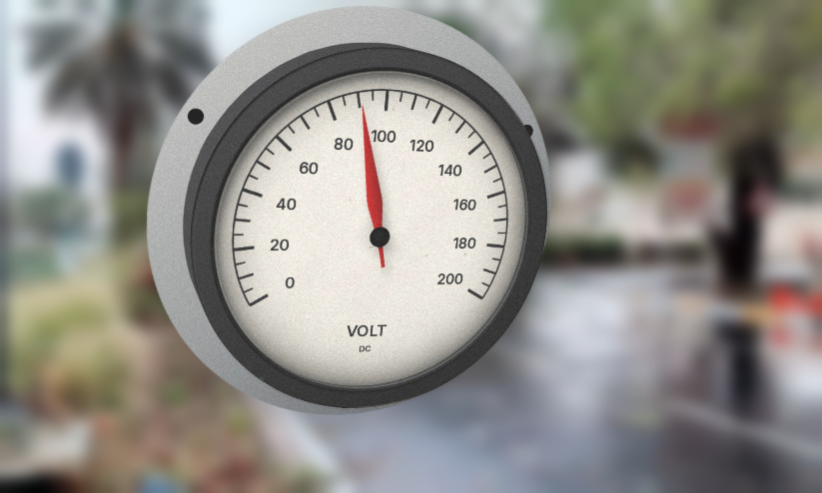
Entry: 90,V
